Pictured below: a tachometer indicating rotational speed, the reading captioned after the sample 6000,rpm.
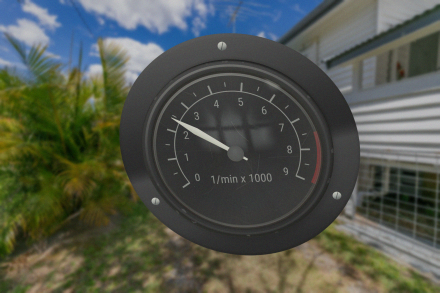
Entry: 2500,rpm
